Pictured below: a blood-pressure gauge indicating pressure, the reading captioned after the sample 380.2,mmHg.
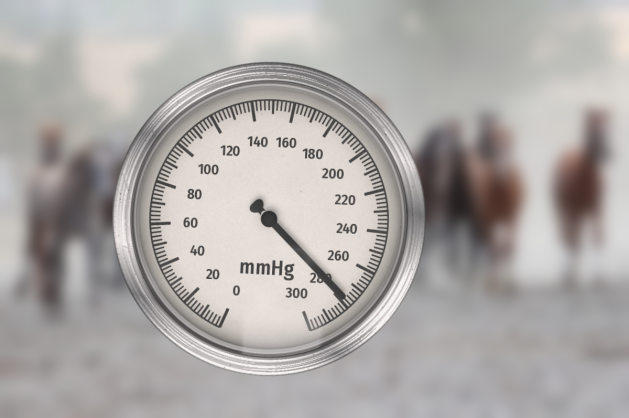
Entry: 278,mmHg
